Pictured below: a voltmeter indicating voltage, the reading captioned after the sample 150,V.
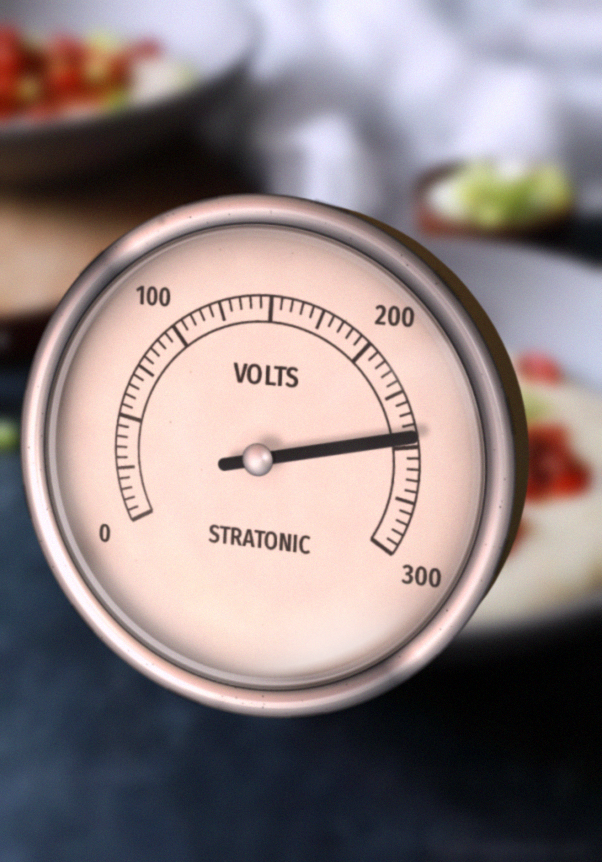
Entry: 245,V
